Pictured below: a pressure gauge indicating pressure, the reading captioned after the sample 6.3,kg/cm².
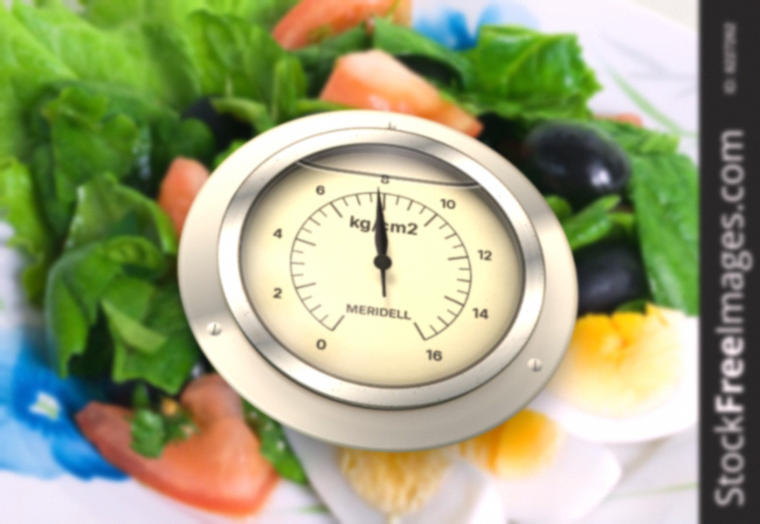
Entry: 7.75,kg/cm²
